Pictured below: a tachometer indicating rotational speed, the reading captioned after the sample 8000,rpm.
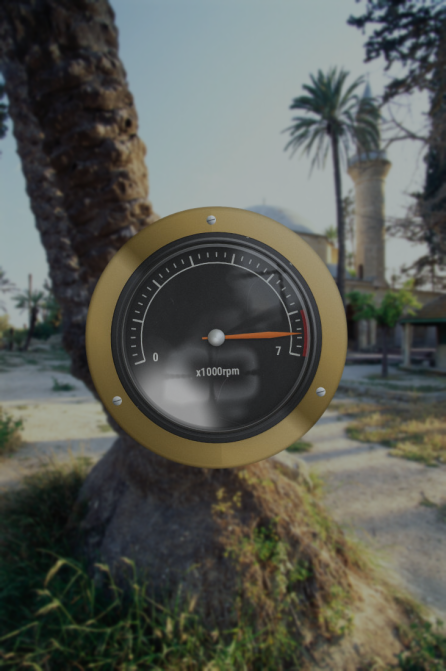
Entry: 6500,rpm
